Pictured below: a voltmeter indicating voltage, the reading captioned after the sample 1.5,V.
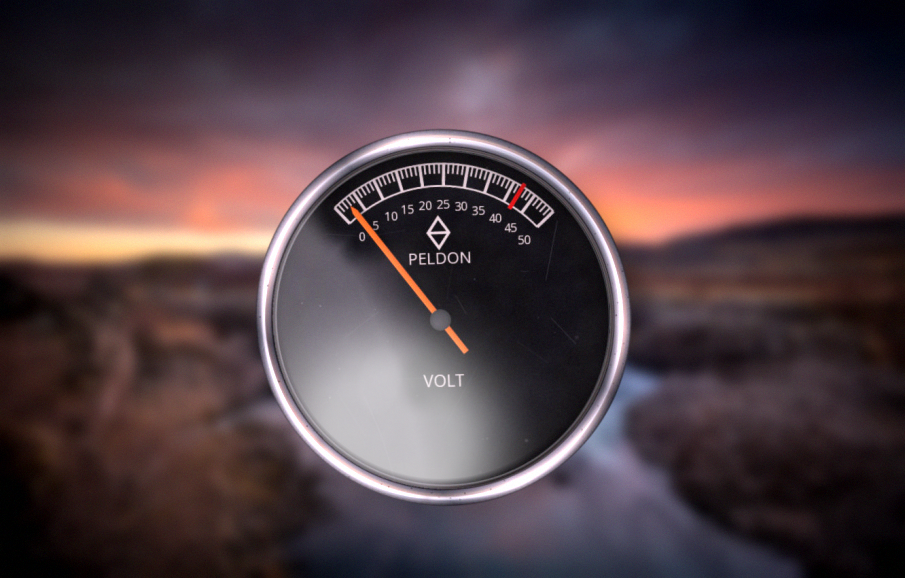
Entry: 3,V
